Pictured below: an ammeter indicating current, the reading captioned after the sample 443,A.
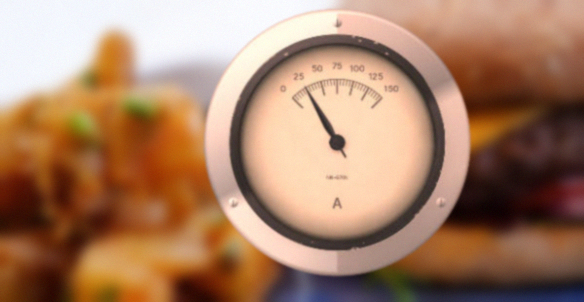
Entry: 25,A
